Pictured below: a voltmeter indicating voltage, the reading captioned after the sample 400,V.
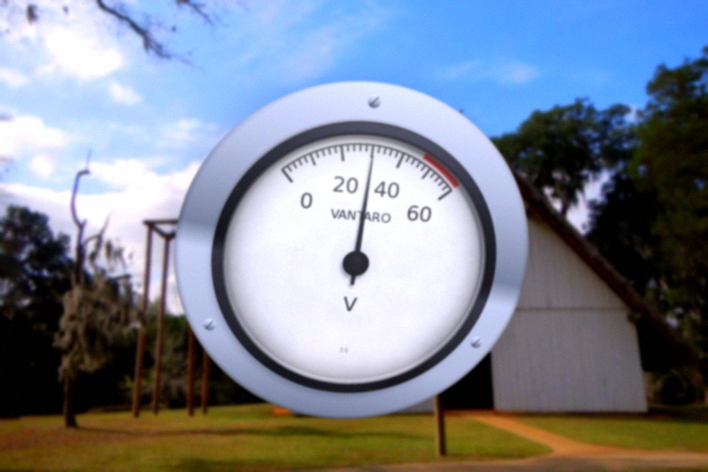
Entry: 30,V
